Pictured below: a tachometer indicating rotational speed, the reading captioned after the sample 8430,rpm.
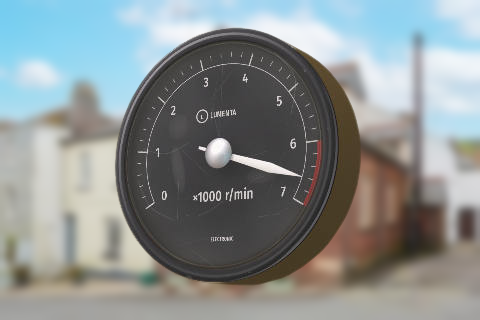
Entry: 6600,rpm
